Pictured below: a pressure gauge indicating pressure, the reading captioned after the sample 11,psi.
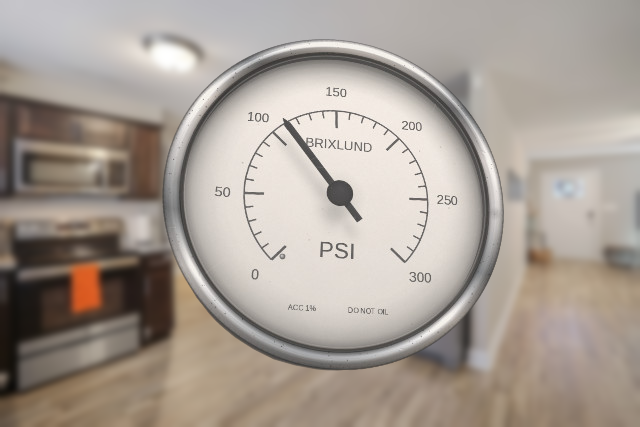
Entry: 110,psi
